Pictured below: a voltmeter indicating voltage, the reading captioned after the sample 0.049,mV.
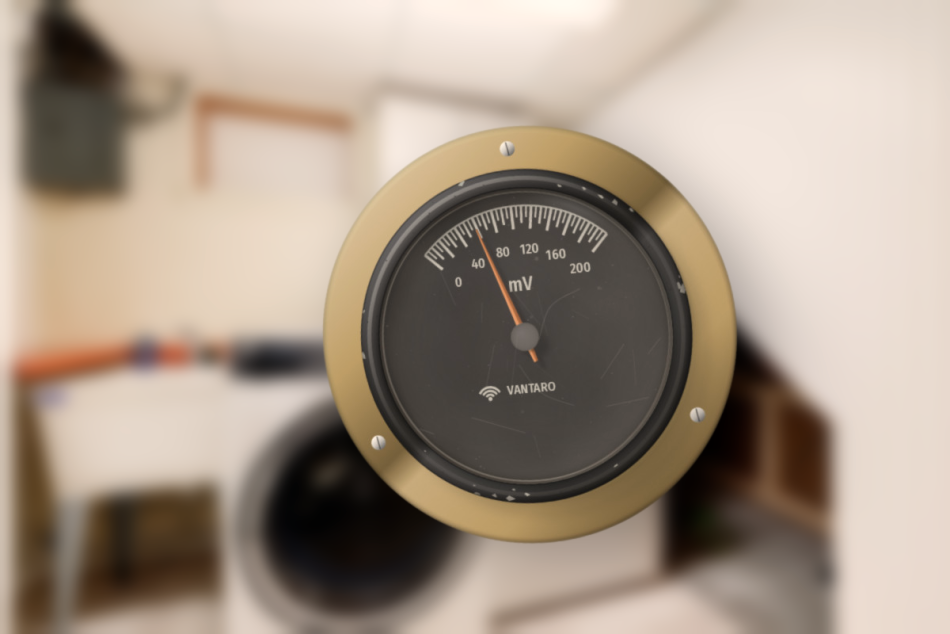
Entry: 60,mV
